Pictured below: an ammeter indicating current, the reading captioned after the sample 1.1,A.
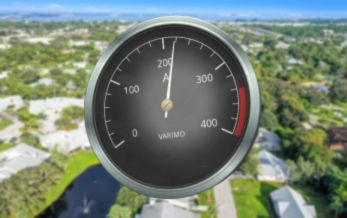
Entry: 220,A
